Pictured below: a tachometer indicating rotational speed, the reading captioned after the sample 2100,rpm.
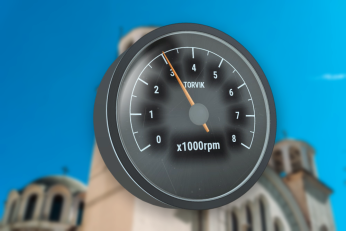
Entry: 3000,rpm
